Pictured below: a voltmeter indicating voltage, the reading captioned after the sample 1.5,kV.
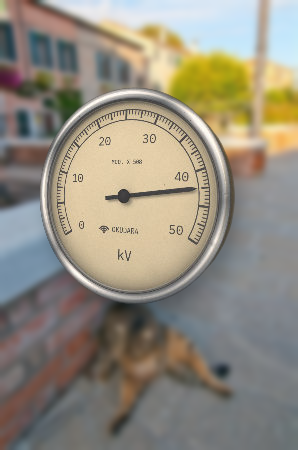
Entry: 42.5,kV
